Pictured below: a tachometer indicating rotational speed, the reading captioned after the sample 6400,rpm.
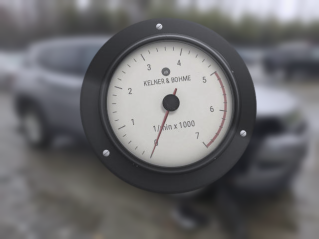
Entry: 0,rpm
